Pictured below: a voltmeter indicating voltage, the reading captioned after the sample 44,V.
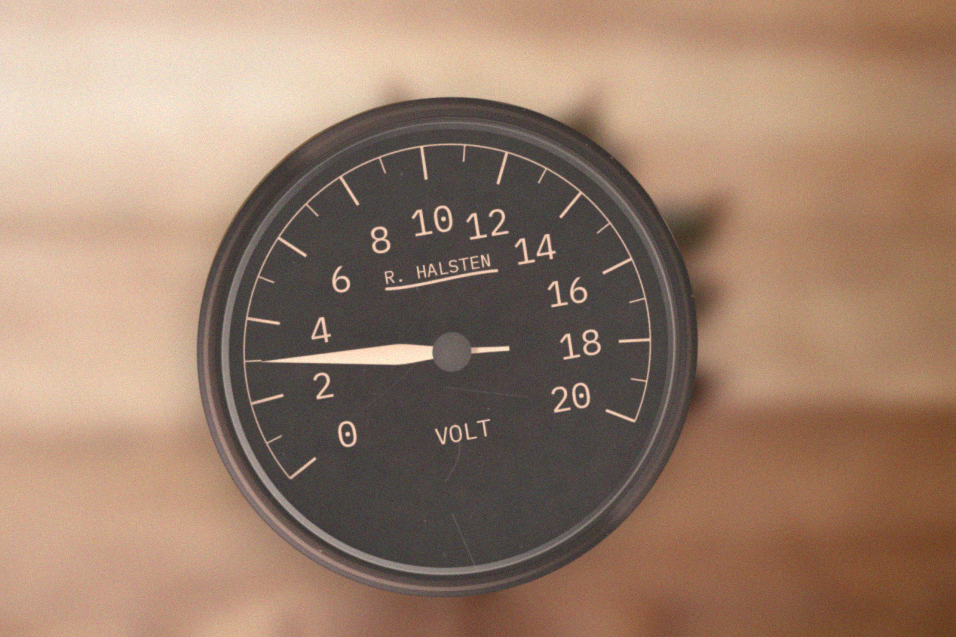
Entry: 3,V
